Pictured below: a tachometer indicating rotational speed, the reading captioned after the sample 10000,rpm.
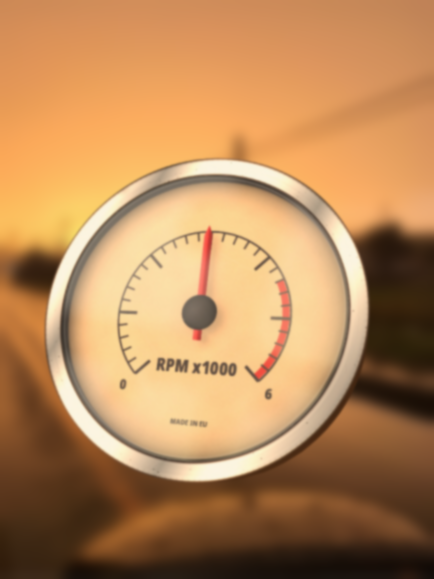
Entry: 3000,rpm
